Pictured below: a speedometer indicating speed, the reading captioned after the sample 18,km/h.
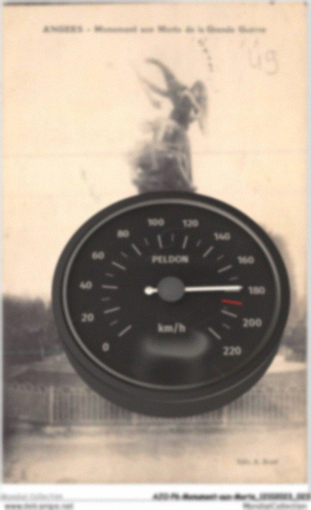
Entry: 180,km/h
